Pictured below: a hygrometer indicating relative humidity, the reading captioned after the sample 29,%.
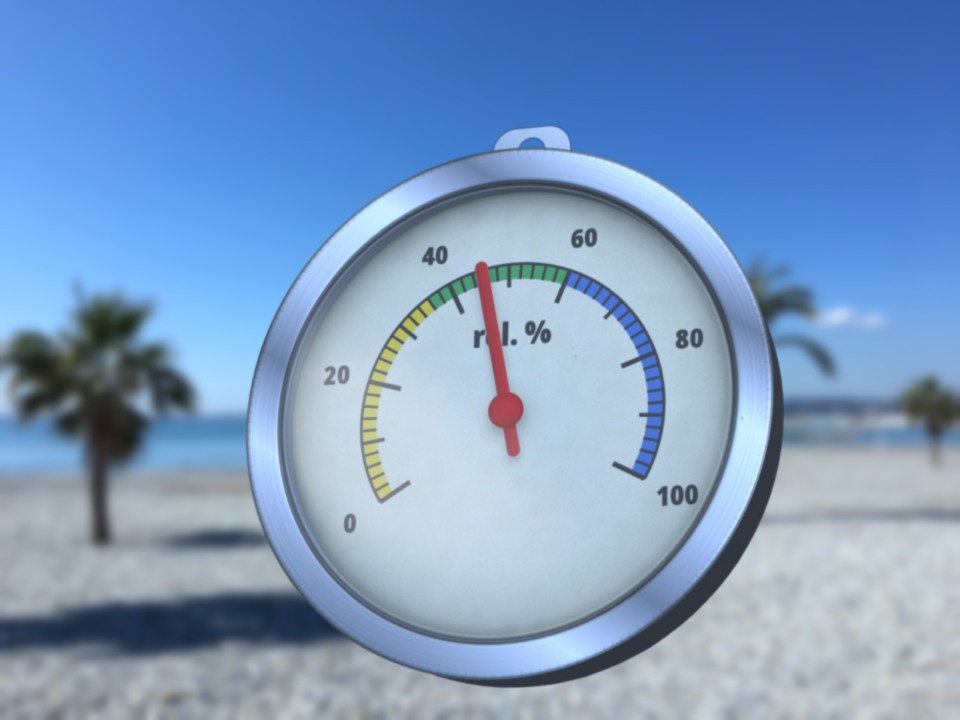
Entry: 46,%
